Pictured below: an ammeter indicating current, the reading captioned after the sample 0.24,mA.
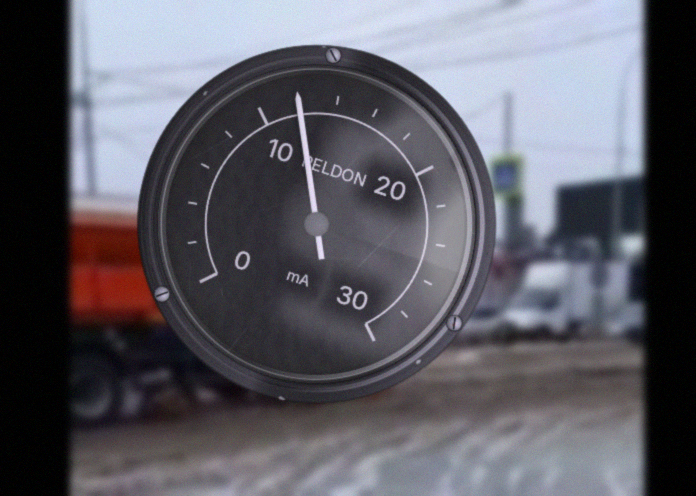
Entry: 12,mA
